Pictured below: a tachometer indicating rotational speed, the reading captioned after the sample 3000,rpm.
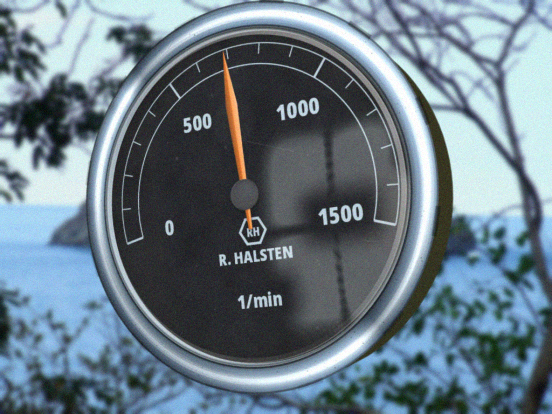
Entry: 700,rpm
